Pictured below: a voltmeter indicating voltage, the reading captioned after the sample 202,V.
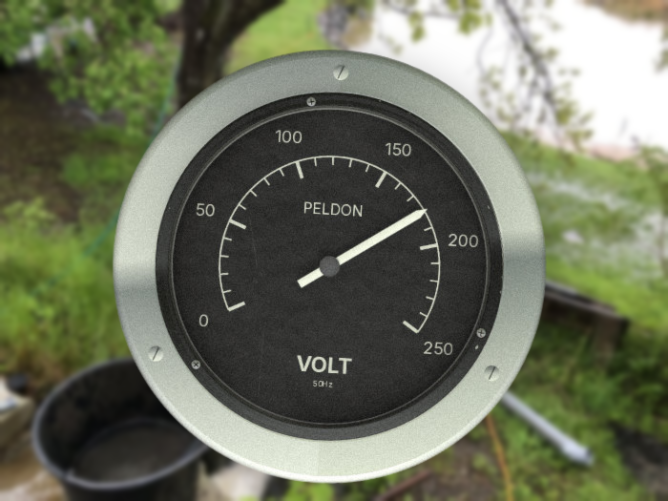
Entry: 180,V
